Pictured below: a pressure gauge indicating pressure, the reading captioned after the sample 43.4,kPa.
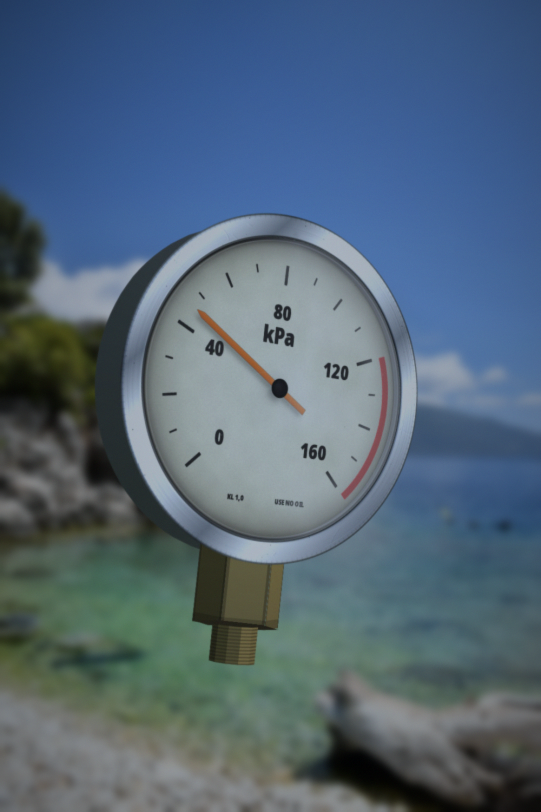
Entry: 45,kPa
